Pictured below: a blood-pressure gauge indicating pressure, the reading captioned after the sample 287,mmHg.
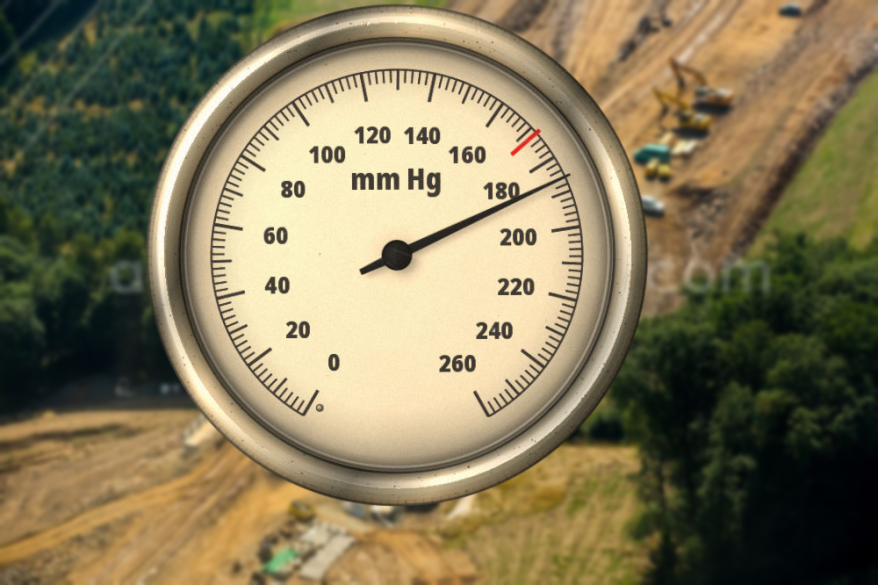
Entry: 186,mmHg
